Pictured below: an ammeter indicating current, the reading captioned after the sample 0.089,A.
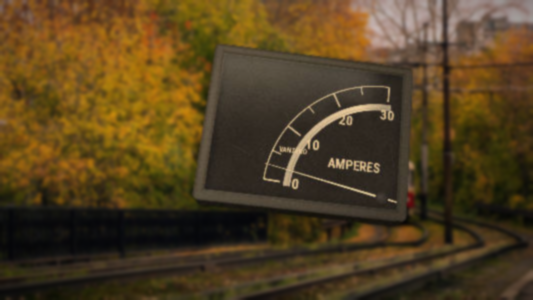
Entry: 2.5,A
